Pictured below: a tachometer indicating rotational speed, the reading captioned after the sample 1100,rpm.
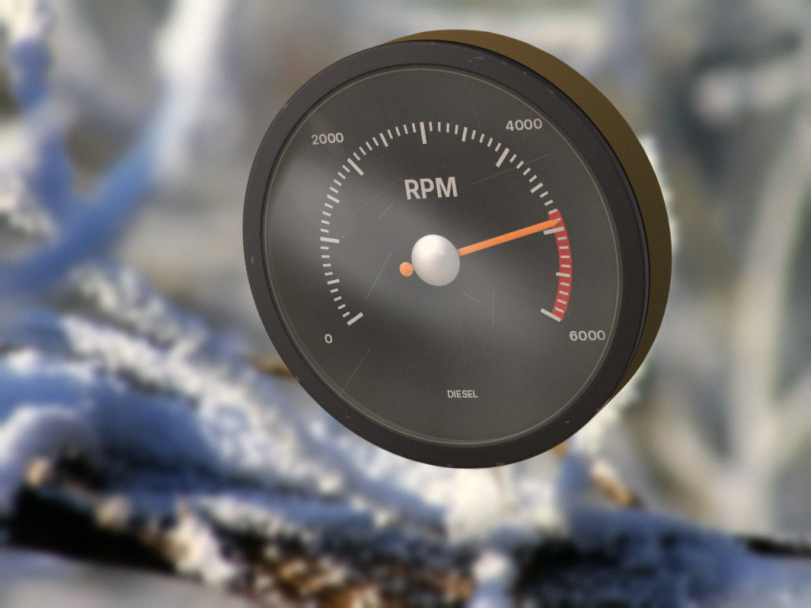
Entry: 4900,rpm
